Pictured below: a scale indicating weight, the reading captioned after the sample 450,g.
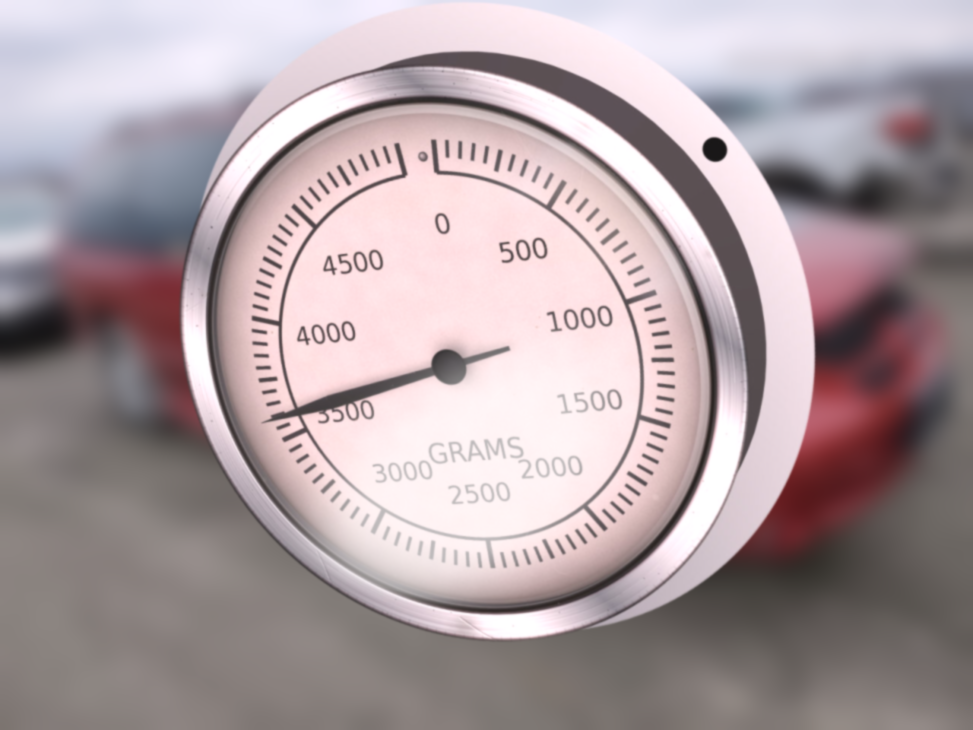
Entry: 3600,g
